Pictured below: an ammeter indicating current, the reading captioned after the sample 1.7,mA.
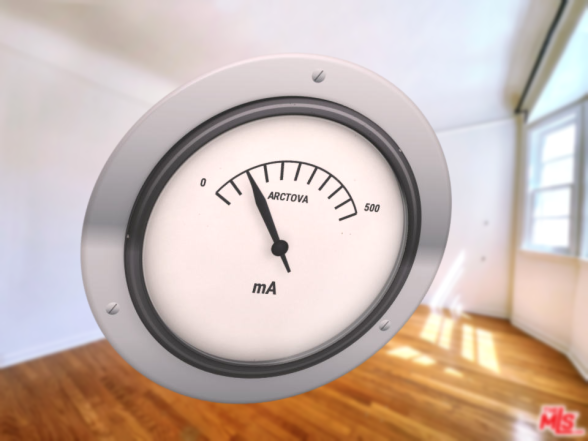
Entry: 100,mA
